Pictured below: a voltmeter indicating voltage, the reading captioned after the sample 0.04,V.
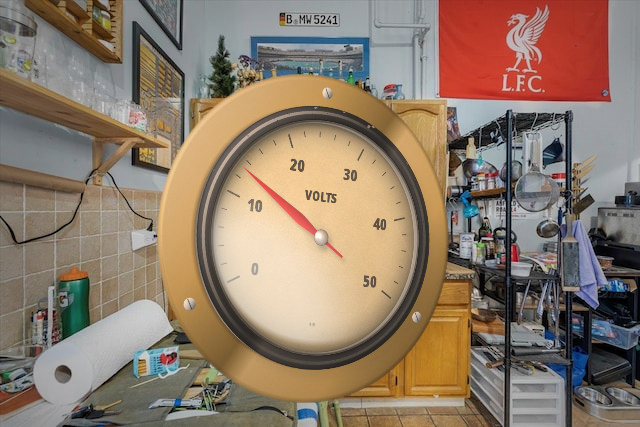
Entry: 13,V
